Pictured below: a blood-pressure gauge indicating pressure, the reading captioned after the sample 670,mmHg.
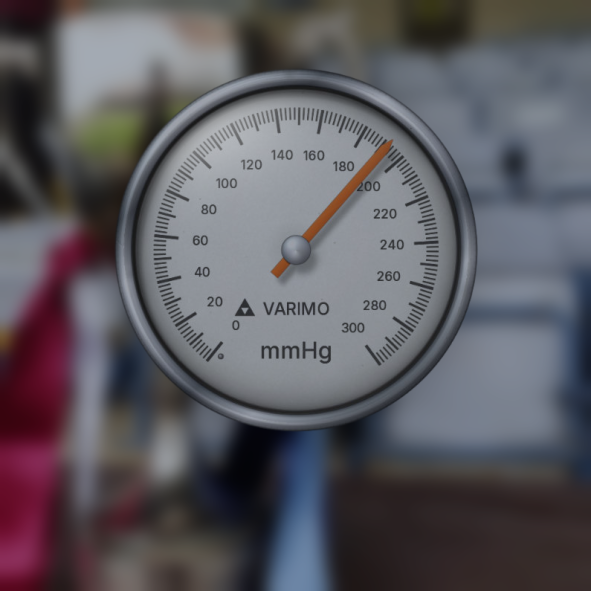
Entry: 192,mmHg
